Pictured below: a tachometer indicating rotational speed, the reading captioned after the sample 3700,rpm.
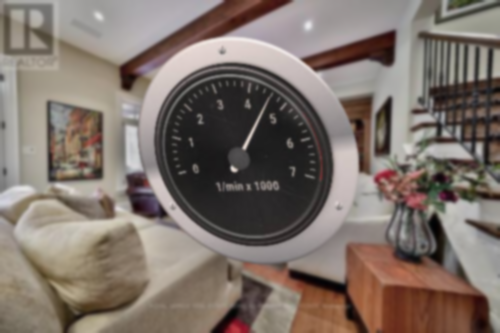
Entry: 4600,rpm
